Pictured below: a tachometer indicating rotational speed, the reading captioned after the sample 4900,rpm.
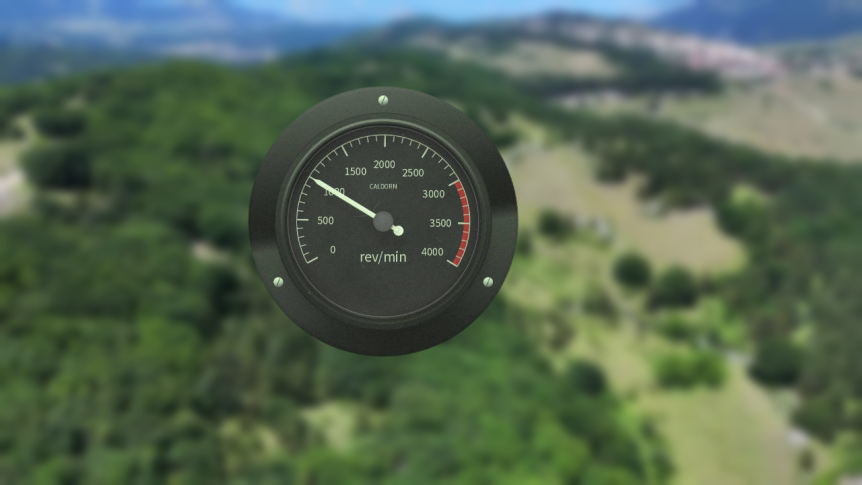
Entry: 1000,rpm
